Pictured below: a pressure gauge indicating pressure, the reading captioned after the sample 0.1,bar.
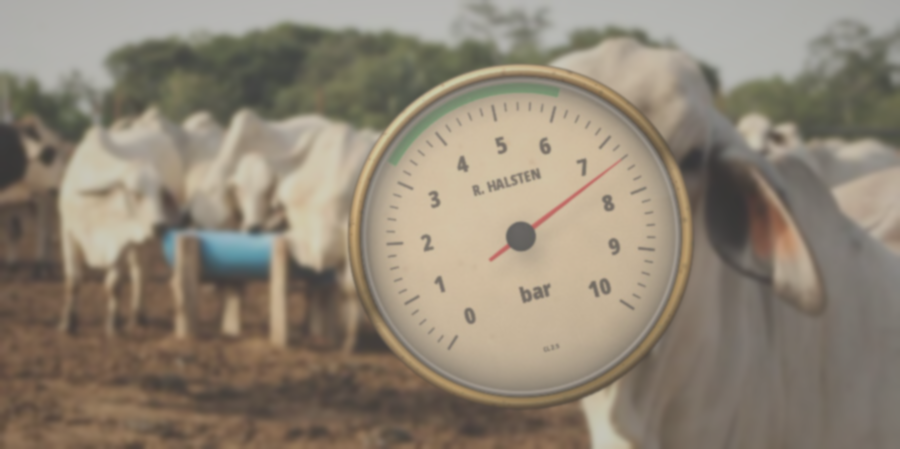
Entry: 7.4,bar
